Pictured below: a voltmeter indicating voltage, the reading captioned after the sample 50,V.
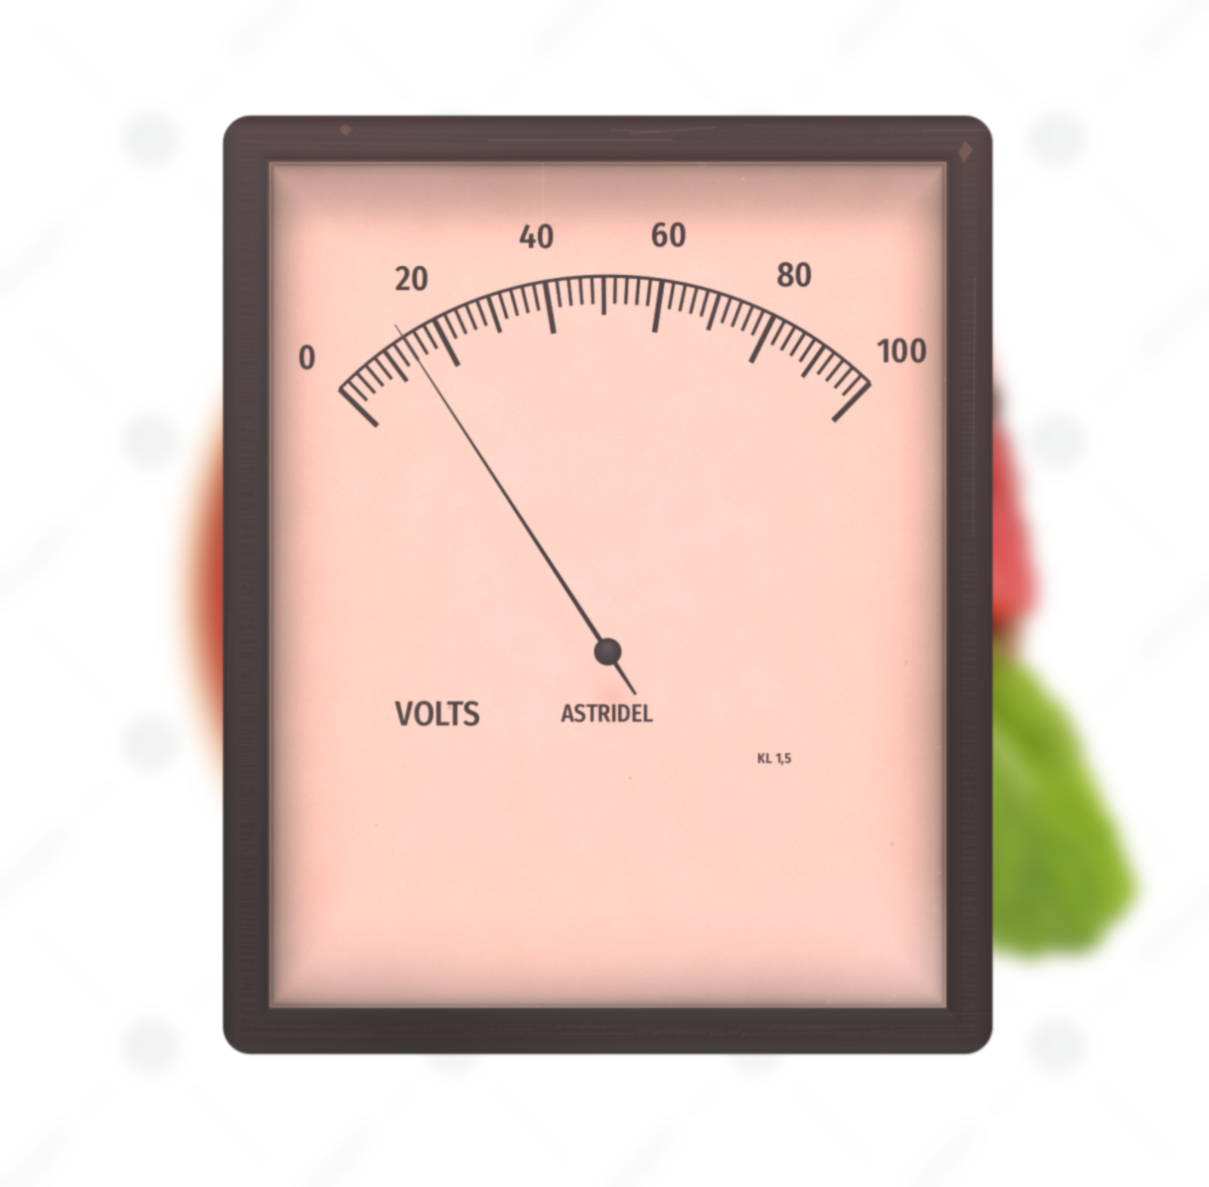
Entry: 14,V
